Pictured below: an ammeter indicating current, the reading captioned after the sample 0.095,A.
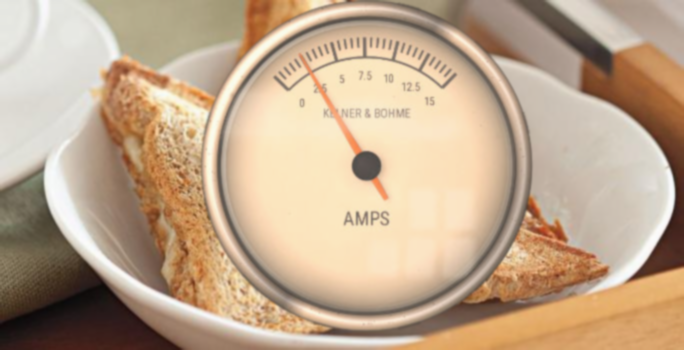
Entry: 2.5,A
